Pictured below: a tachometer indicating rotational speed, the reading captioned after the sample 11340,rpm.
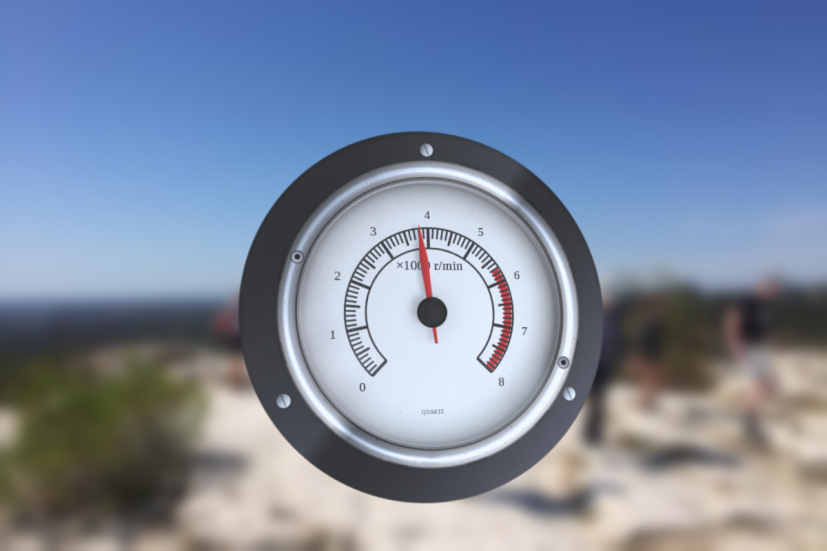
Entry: 3800,rpm
